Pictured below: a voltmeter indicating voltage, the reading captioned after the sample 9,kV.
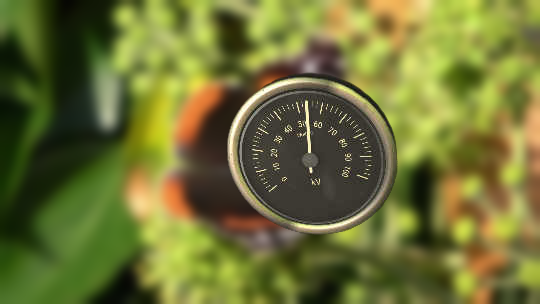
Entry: 54,kV
